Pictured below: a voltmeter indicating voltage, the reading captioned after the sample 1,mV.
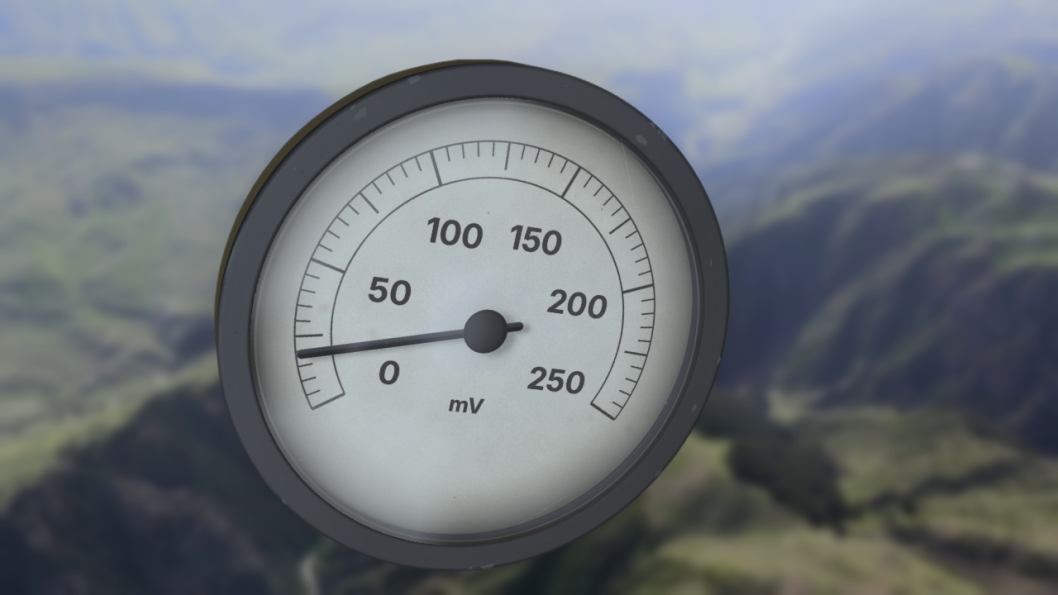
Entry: 20,mV
